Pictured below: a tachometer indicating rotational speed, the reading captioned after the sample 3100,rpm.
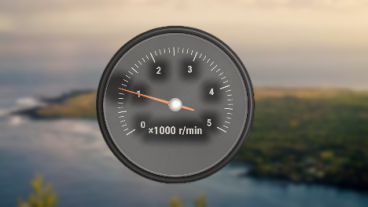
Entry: 1000,rpm
